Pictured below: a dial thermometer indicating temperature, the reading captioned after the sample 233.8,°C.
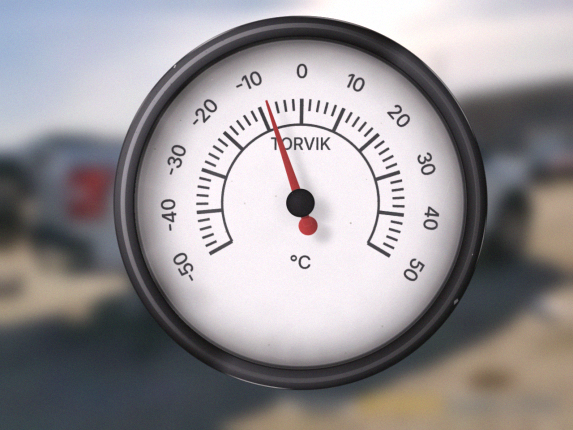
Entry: -8,°C
